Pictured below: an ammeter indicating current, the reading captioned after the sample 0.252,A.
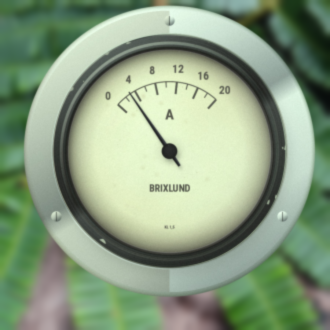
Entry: 3,A
